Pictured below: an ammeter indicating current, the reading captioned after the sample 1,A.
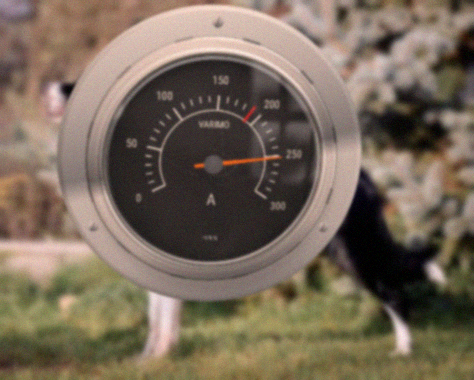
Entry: 250,A
